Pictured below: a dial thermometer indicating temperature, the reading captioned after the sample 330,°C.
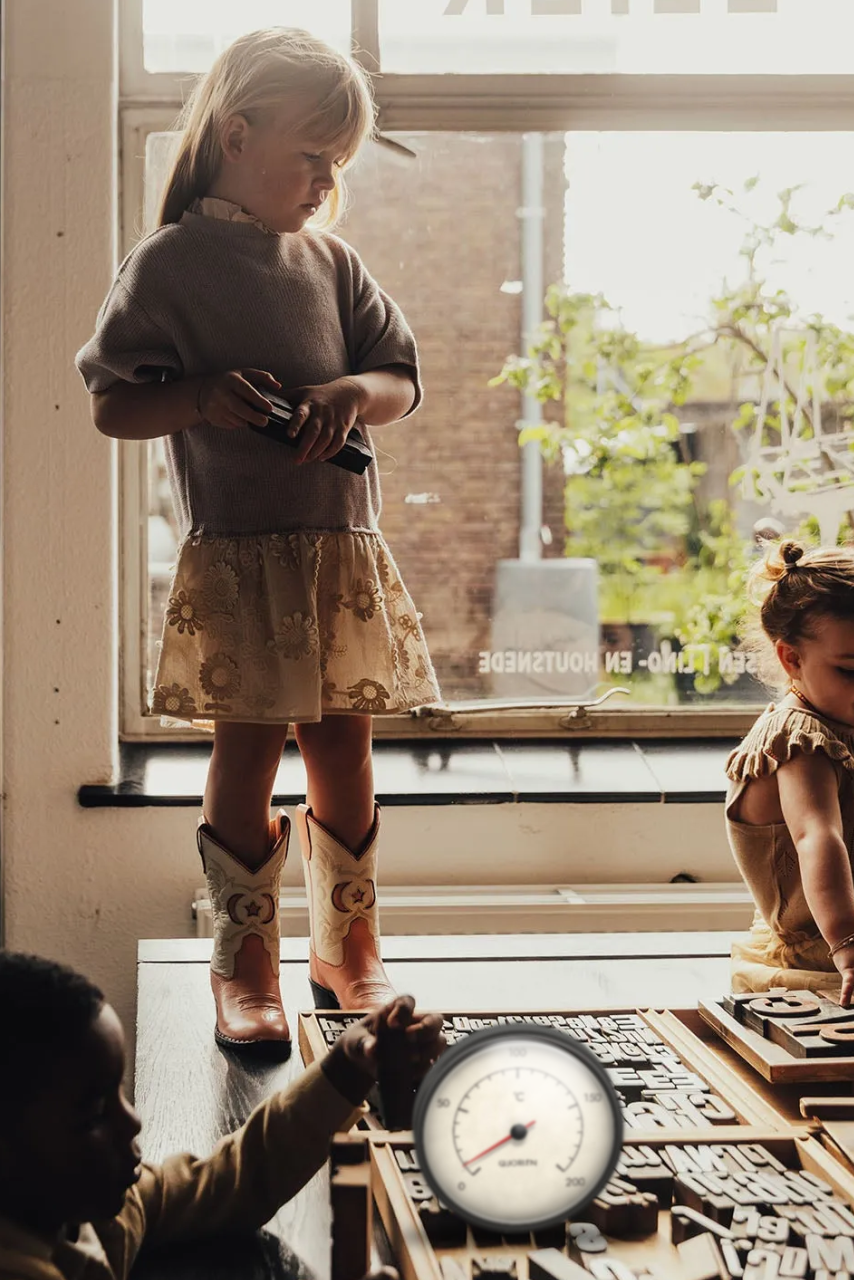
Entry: 10,°C
